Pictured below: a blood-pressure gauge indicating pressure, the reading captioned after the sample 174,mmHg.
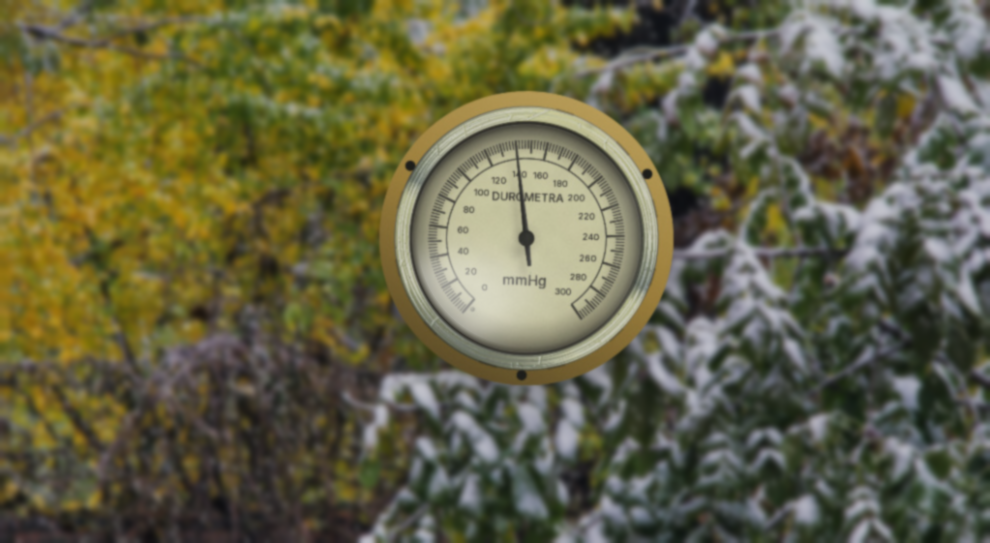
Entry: 140,mmHg
